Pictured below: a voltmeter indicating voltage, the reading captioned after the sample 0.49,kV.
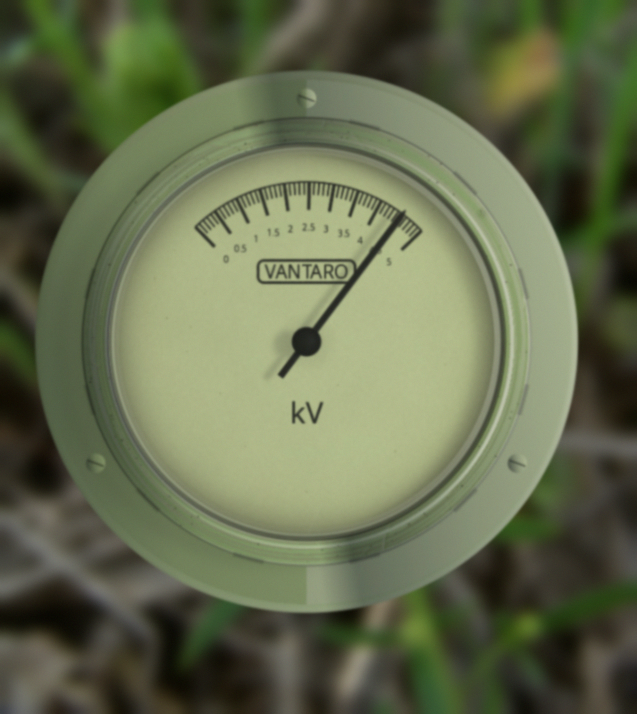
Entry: 4.5,kV
